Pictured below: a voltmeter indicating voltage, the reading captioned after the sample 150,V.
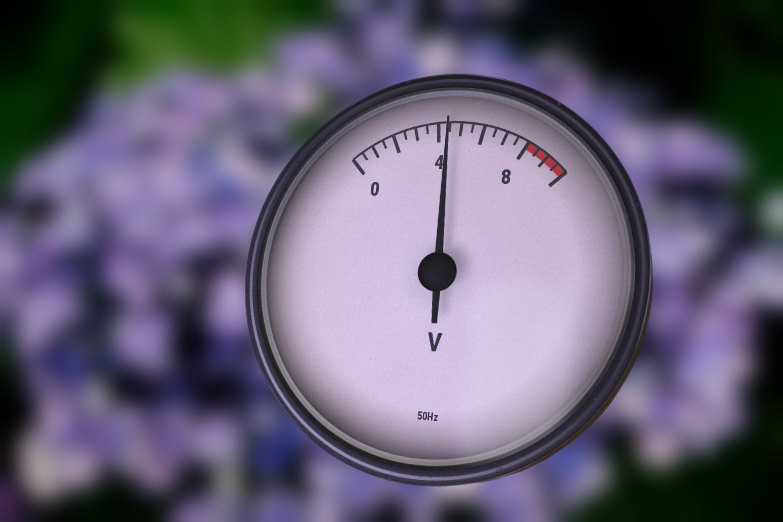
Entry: 4.5,V
